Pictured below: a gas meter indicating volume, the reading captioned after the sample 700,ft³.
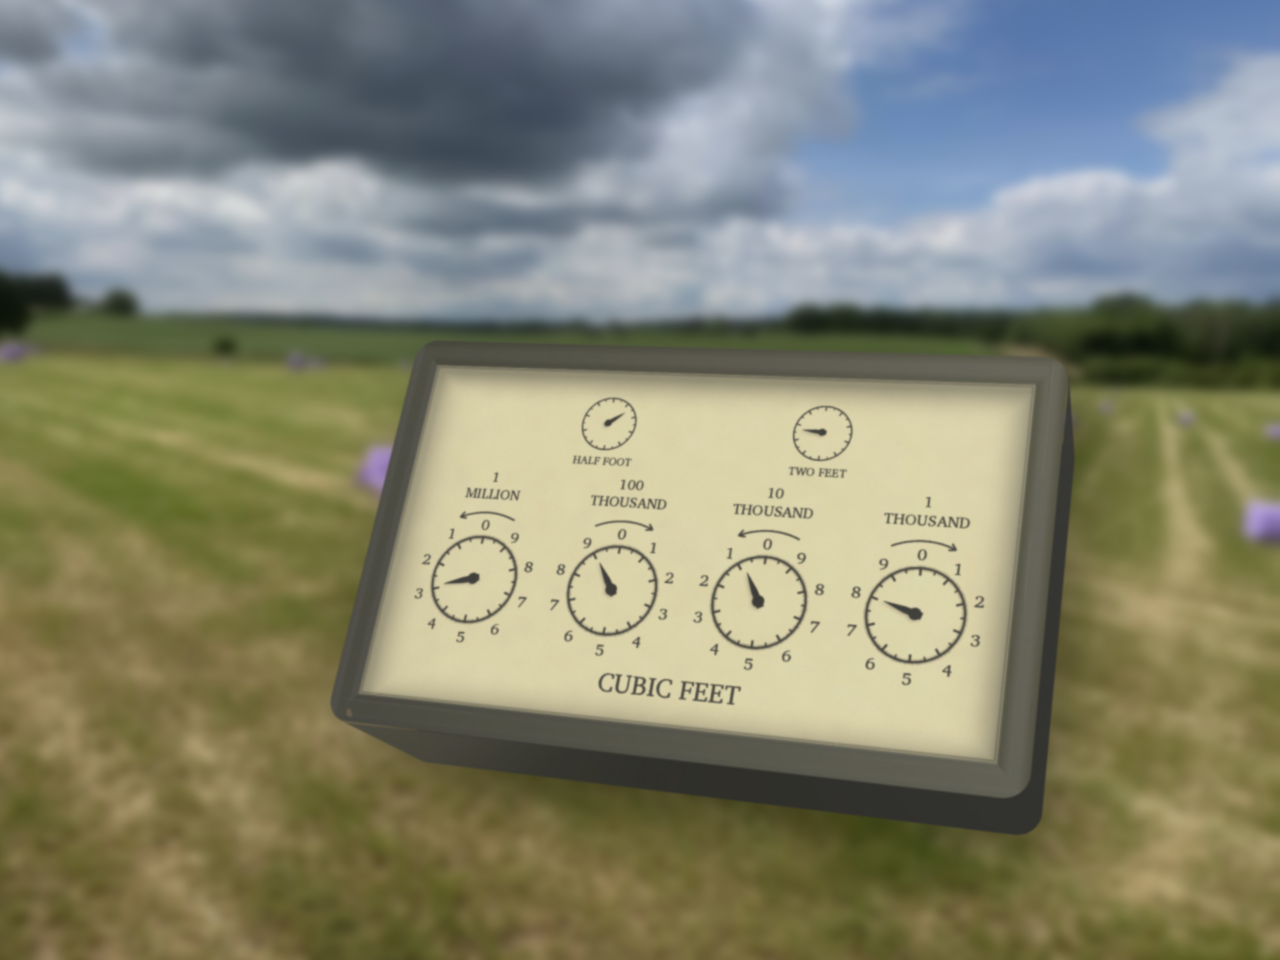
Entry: 290800,ft³
